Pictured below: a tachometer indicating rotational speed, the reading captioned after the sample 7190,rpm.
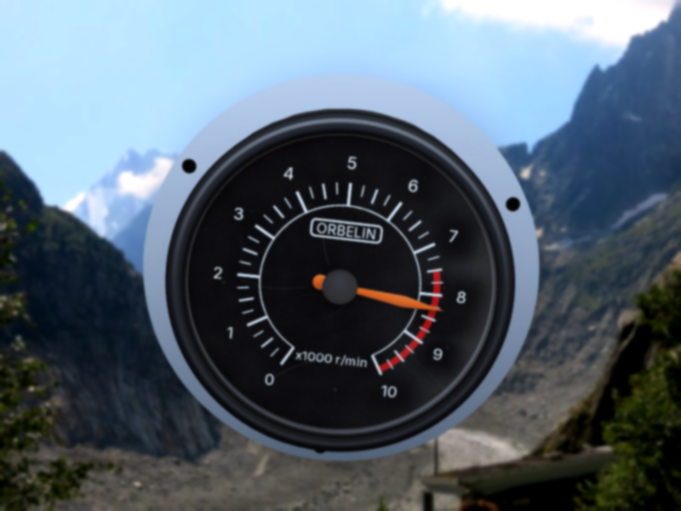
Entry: 8250,rpm
